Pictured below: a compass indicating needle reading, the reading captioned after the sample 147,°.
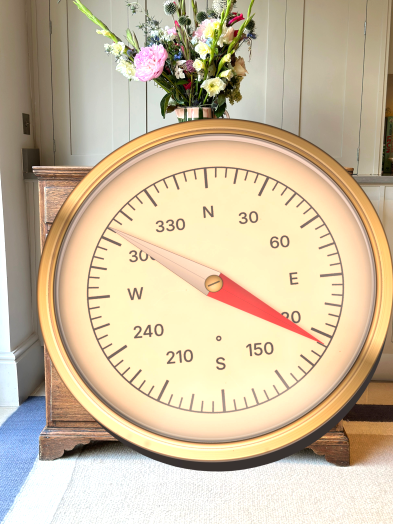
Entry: 125,°
